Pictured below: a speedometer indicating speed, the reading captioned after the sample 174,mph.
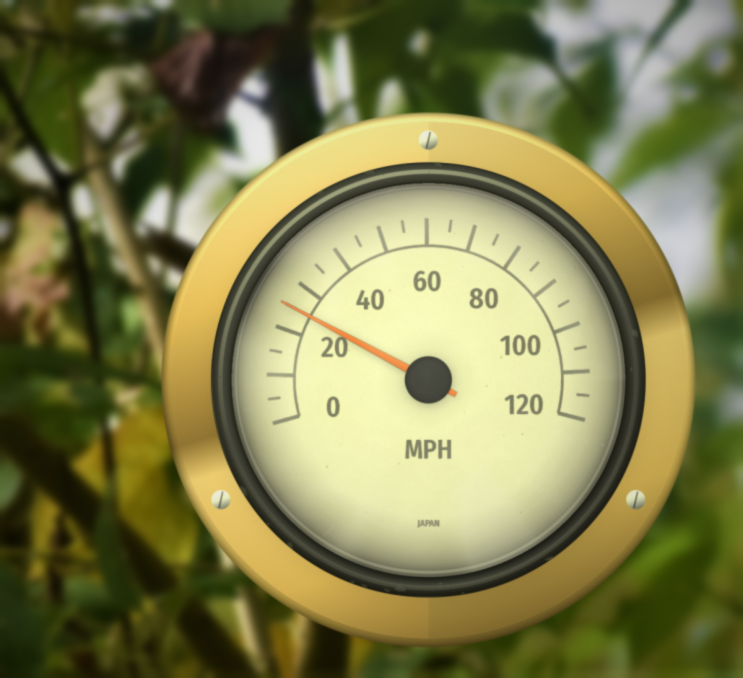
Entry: 25,mph
